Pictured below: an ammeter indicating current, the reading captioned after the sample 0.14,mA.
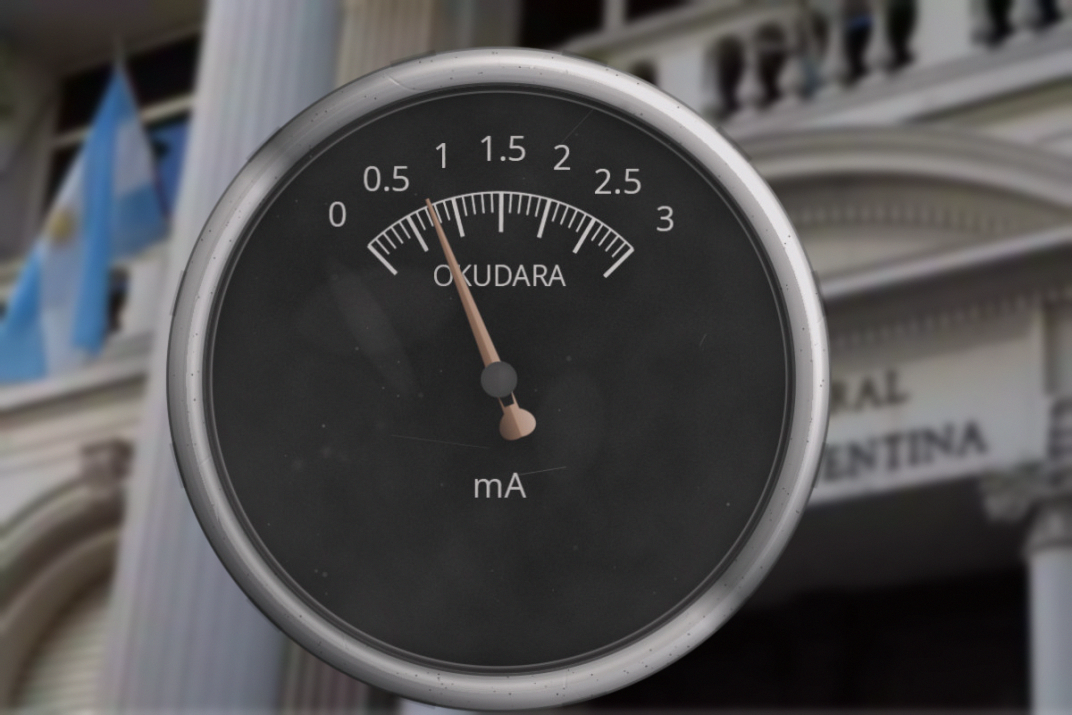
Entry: 0.75,mA
